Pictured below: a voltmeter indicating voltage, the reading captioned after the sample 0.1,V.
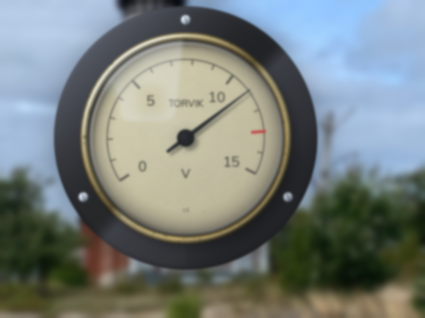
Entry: 11,V
